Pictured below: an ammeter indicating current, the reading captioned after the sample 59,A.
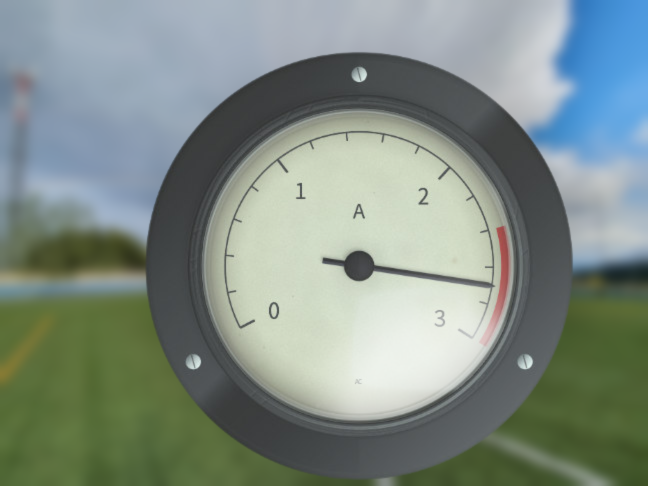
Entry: 2.7,A
